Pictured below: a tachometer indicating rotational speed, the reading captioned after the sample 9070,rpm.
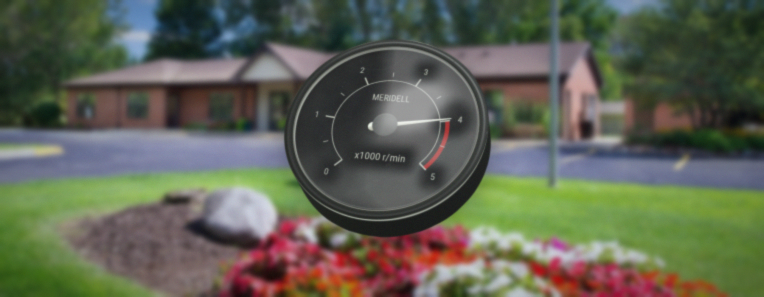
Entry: 4000,rpm
